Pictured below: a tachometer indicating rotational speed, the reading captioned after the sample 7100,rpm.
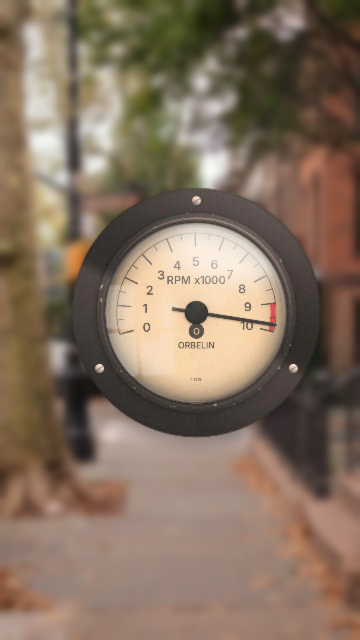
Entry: 9750,rpm
